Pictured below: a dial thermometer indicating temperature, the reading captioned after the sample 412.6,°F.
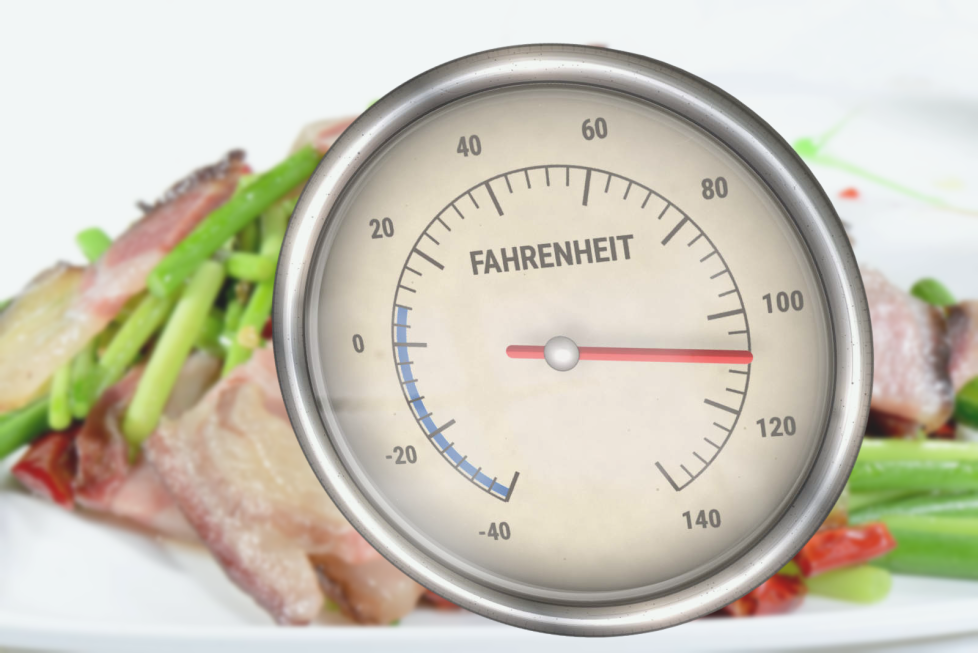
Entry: 108,°F
